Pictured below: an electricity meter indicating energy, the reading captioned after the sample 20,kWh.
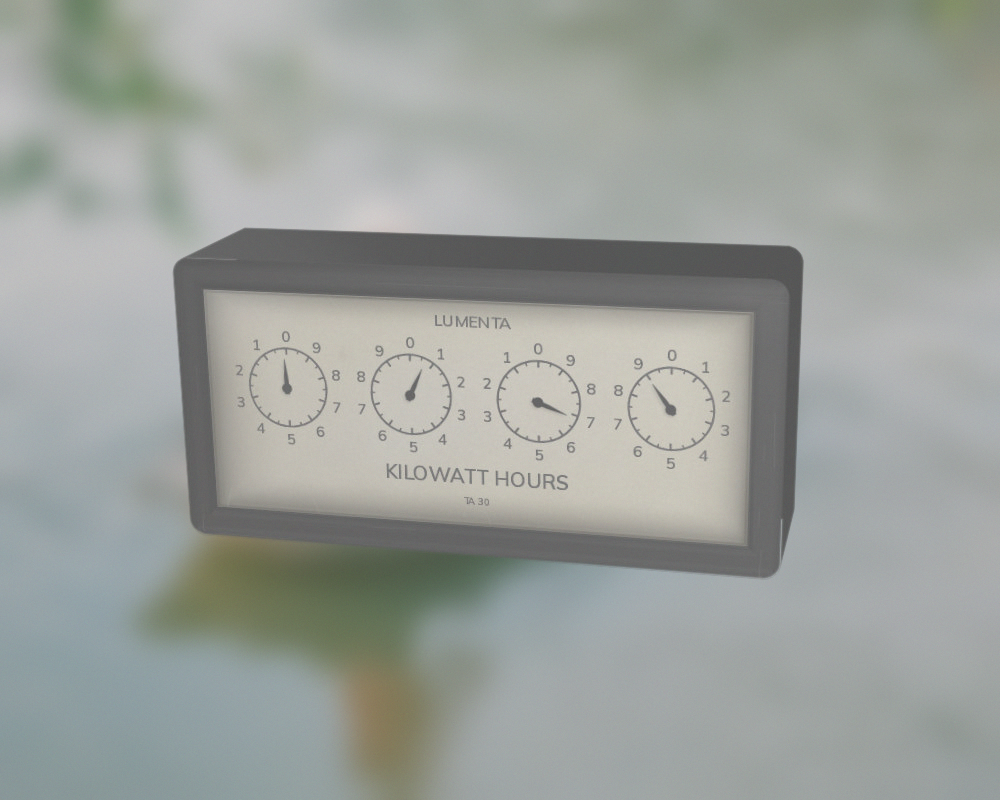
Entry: 69,kWh
